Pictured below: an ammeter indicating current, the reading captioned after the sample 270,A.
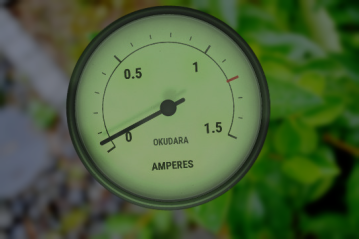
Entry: 0.05,A
